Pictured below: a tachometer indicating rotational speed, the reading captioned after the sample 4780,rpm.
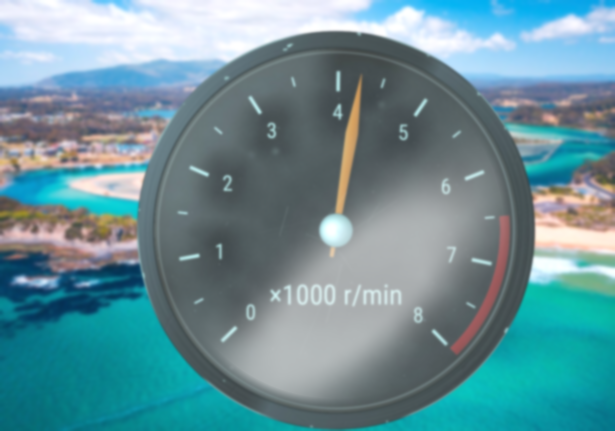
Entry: 4250,rpm
